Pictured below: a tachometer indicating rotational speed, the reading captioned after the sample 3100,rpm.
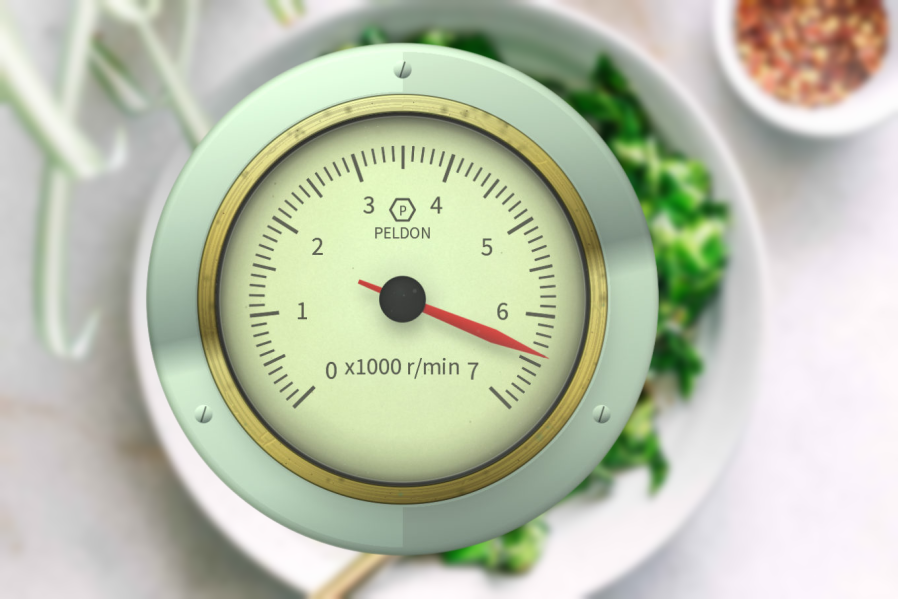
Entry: 6400,rpm
